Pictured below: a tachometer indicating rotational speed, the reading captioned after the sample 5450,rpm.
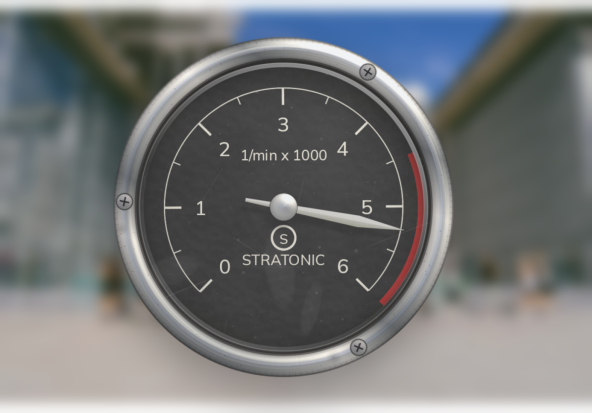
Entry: 5250,rpm
